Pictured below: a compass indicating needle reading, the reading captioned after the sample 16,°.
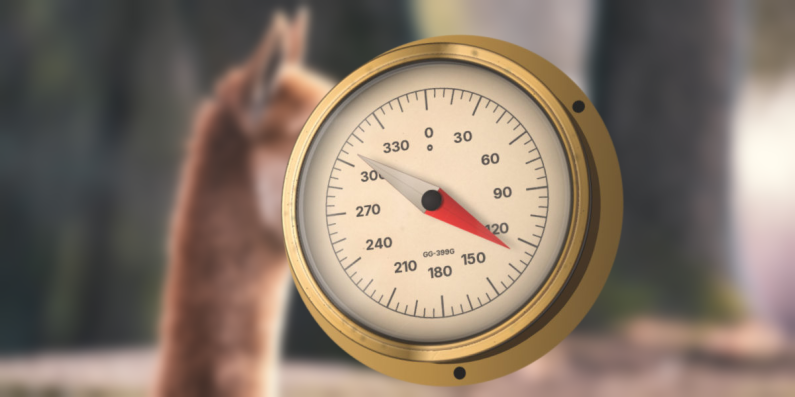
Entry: 127.5,°
